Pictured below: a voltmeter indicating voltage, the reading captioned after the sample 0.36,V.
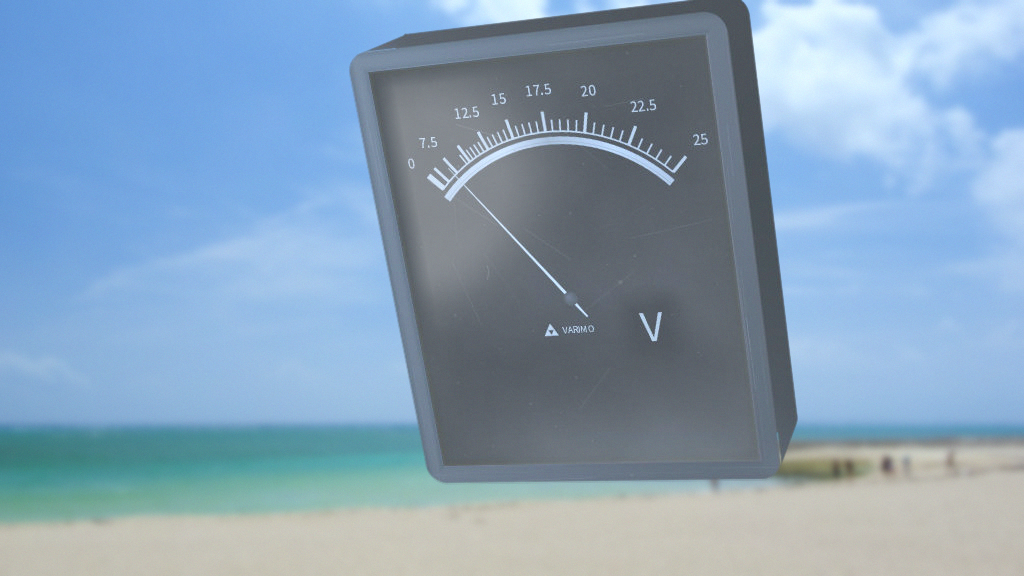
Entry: 7.5,V
